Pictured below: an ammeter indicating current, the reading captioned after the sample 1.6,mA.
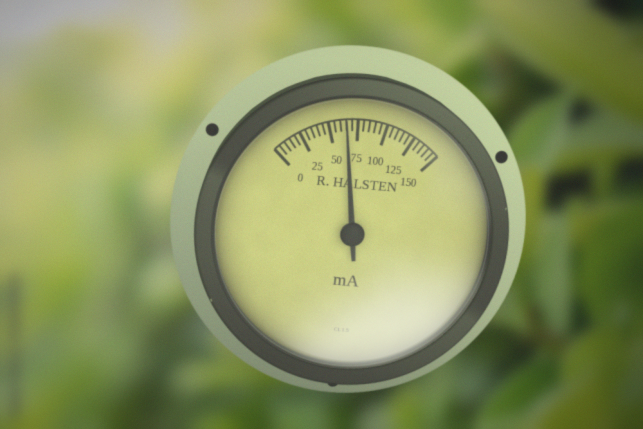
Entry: 65,mA
